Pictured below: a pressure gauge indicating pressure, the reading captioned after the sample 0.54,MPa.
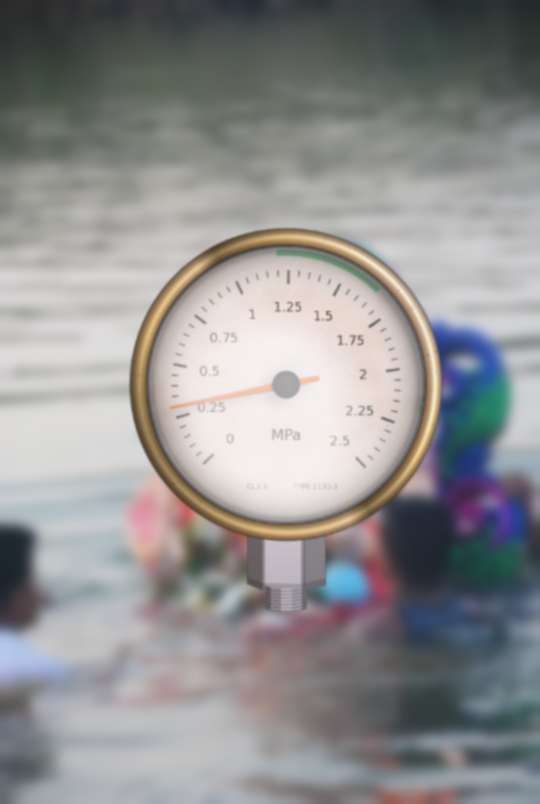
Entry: 0.3,MPa
